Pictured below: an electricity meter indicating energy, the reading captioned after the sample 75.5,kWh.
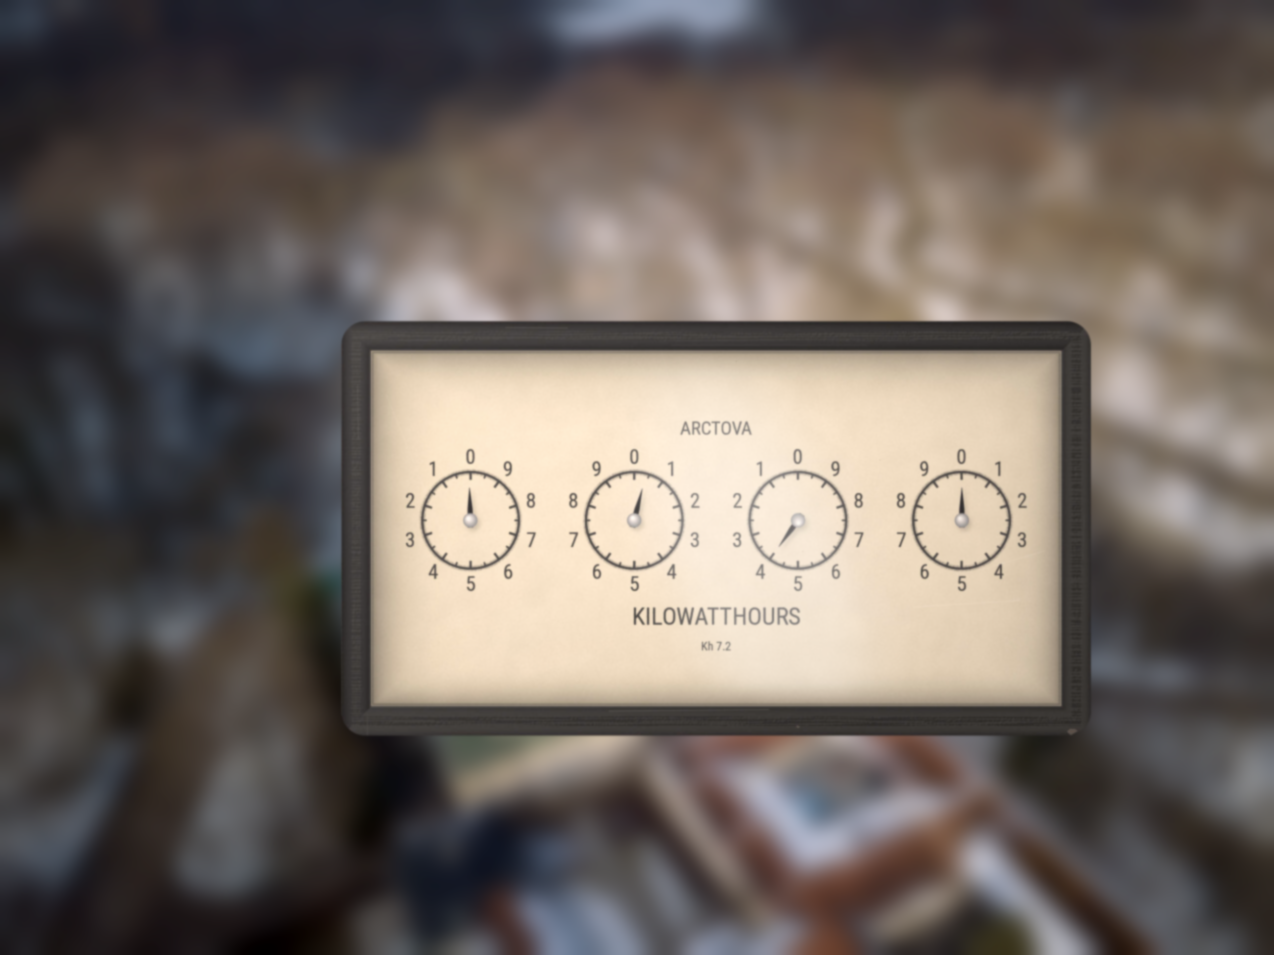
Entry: 40,kWh
